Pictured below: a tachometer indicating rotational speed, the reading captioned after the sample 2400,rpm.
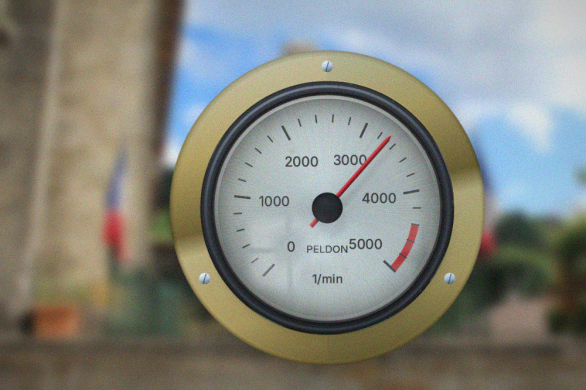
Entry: 3300,rpm
